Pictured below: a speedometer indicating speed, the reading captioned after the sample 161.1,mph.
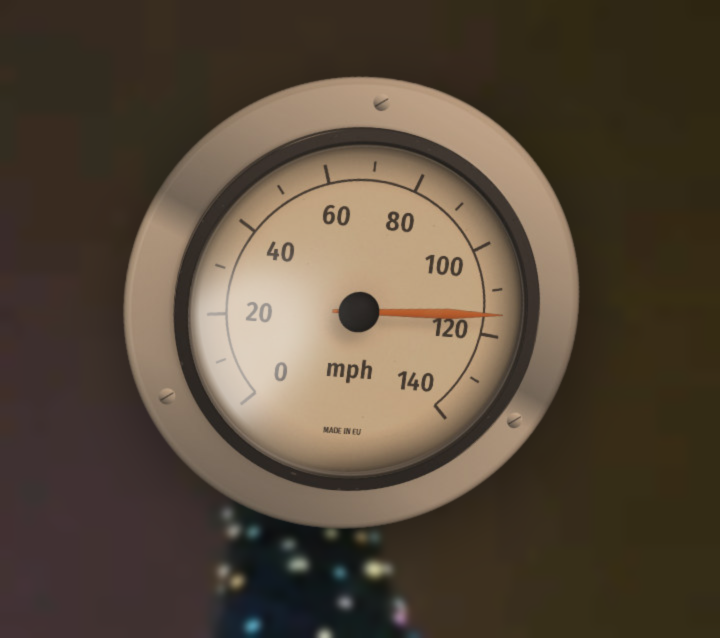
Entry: 115,mph
